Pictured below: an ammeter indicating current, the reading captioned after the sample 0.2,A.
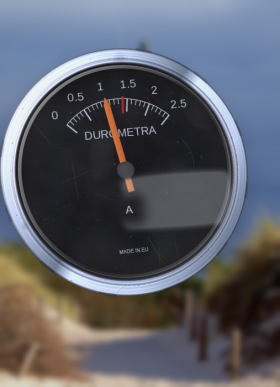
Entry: 1,A
